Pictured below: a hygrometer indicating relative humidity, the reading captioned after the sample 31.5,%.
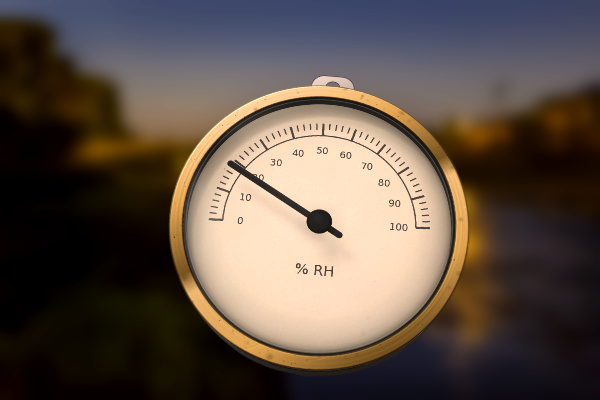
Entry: 18,%
